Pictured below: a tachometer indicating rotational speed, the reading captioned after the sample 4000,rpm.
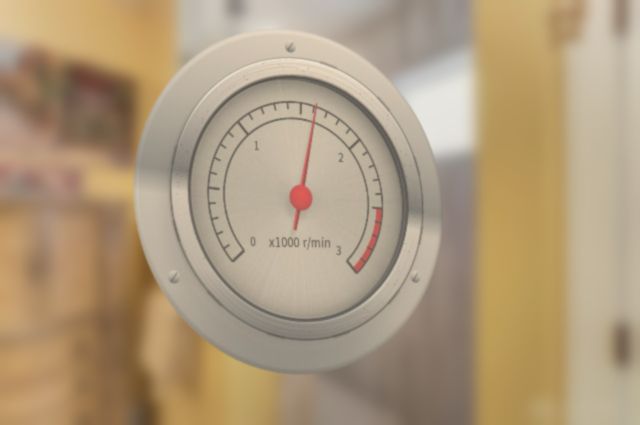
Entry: 1600,rpm
